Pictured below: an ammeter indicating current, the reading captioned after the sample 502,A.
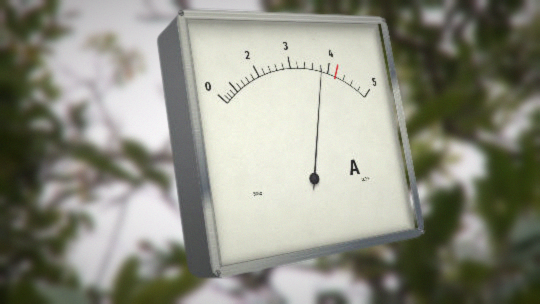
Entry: 3.8,A
